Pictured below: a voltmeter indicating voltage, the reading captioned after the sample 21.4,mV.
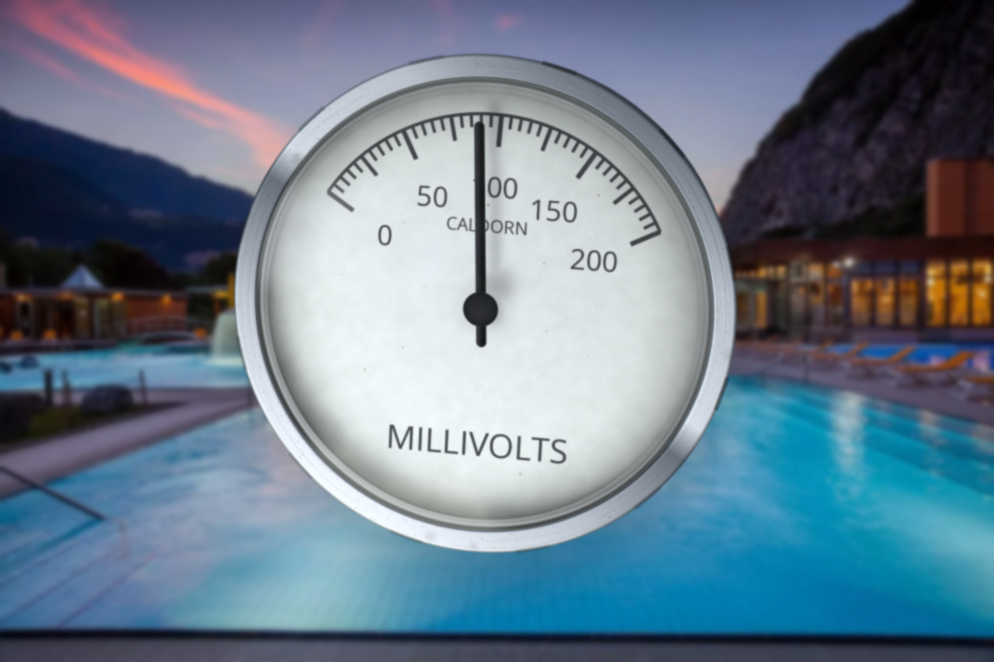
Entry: 90,mV
